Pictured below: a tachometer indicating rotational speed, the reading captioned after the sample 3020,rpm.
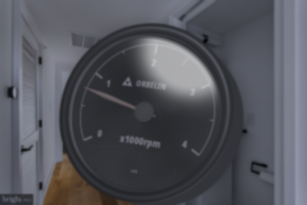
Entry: 750,rpm
